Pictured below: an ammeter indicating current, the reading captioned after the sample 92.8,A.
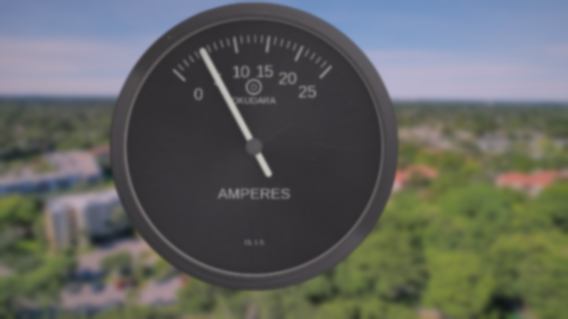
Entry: 5,A
